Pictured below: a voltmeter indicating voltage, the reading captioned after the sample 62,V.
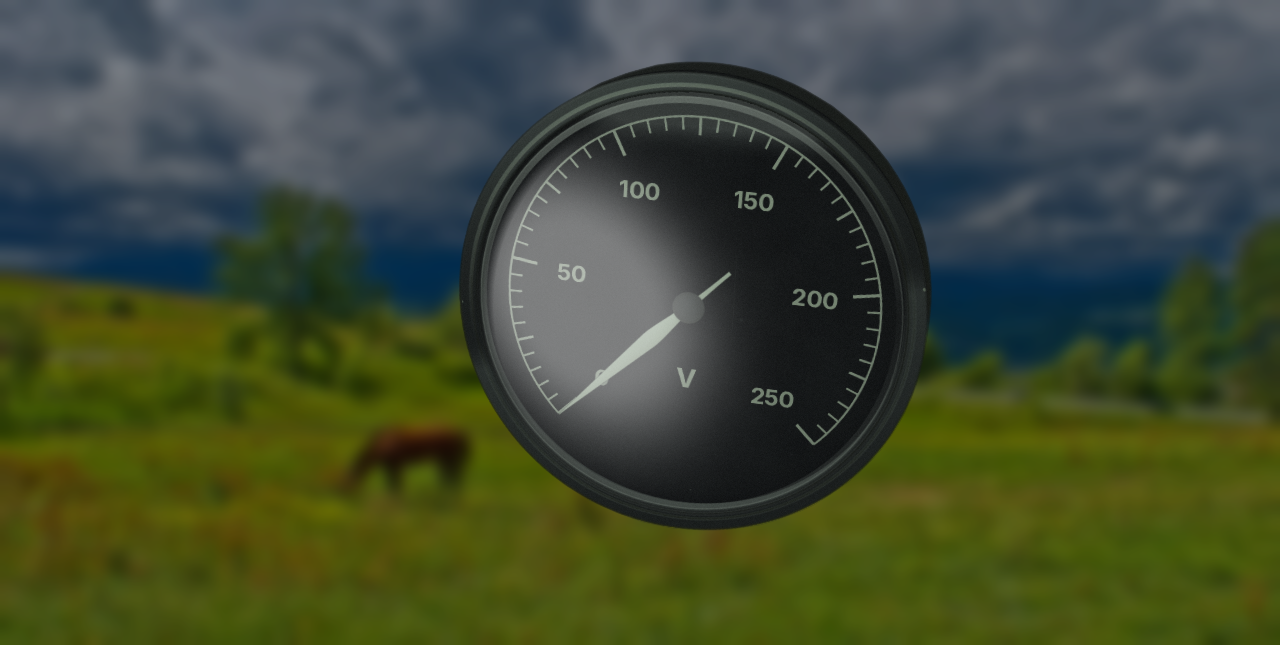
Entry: 0,V
